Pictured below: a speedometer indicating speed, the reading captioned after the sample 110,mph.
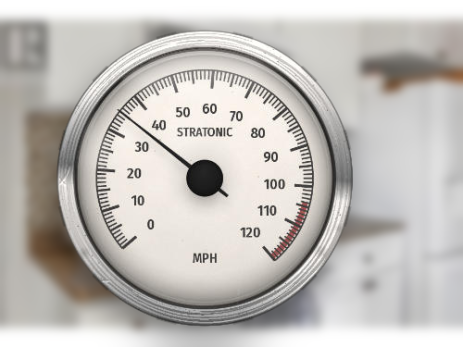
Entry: 35,mph
